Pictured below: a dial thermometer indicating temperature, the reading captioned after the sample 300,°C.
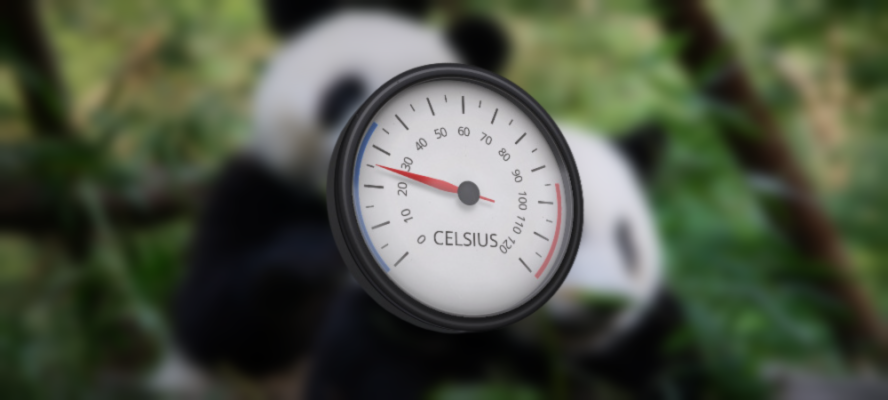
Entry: 25,°C
